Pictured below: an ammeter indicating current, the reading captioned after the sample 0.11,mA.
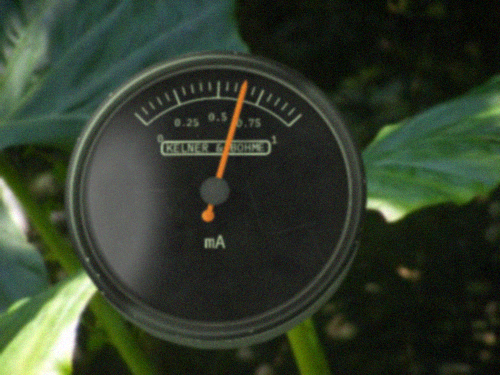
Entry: 0.65,mA
